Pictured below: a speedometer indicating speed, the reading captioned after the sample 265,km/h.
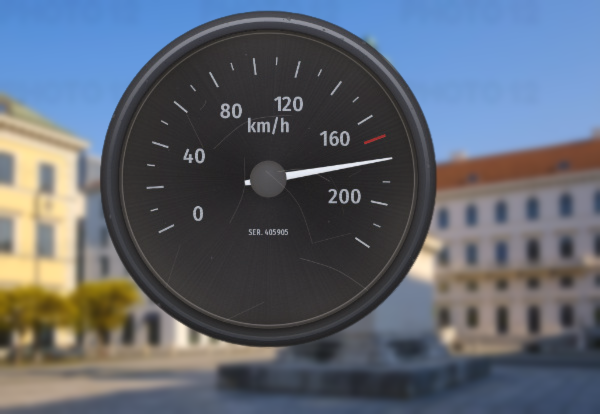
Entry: 180,km/h
